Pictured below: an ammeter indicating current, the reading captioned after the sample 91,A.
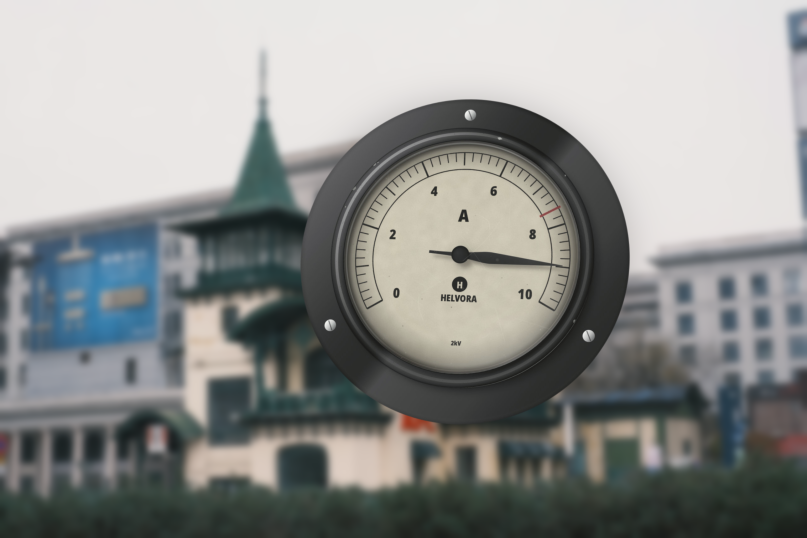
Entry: 9,A
